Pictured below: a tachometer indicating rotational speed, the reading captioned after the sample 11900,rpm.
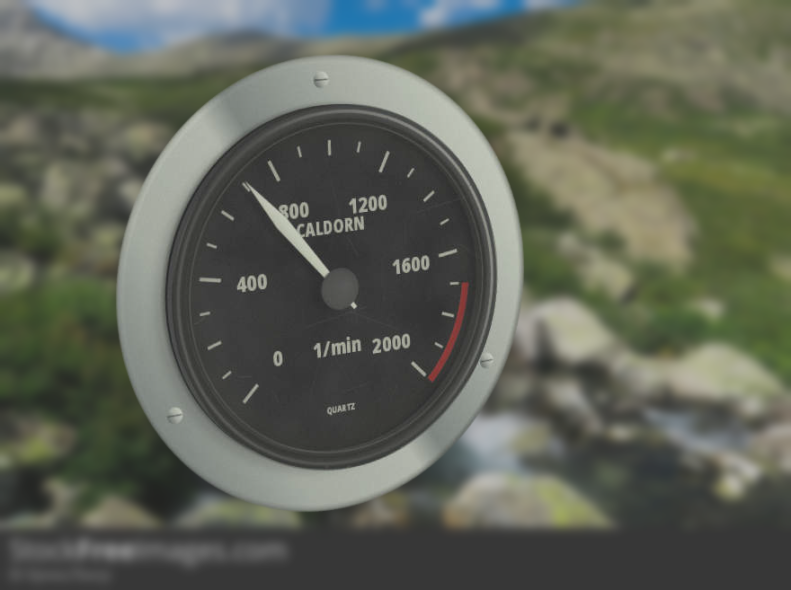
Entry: 700,rpm
